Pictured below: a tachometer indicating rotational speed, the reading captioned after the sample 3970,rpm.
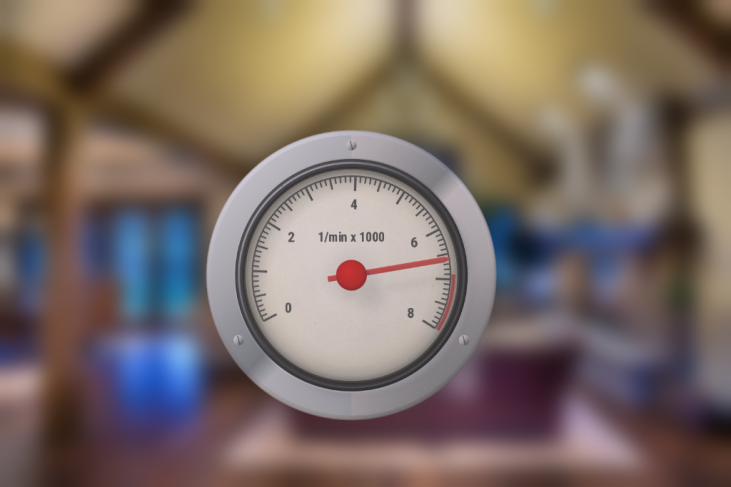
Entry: 6600,rpm
